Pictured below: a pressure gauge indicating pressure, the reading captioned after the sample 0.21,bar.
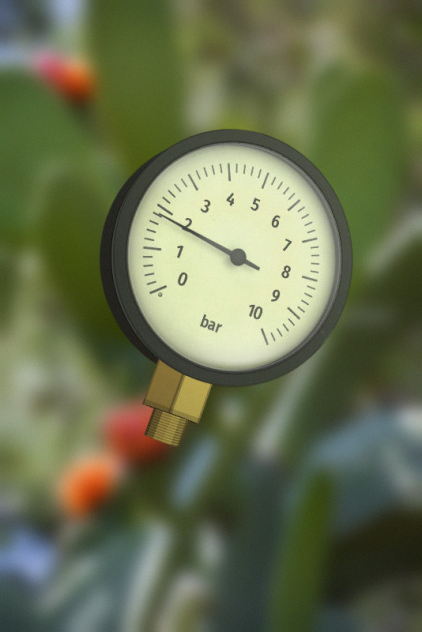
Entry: 1.8,bar
